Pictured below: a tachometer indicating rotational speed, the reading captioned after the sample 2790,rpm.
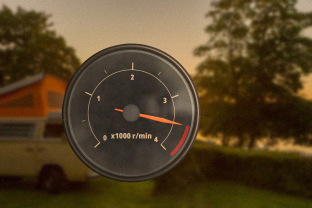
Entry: 3500,rpm
